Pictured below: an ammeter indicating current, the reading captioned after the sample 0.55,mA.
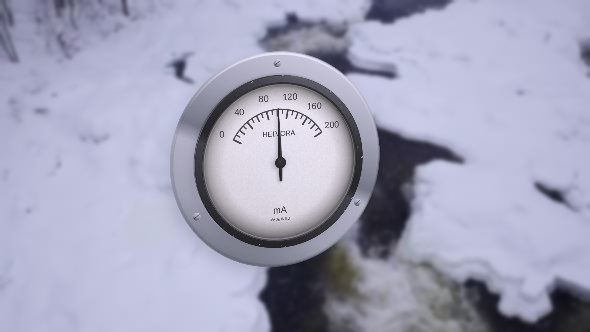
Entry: 100,mA
